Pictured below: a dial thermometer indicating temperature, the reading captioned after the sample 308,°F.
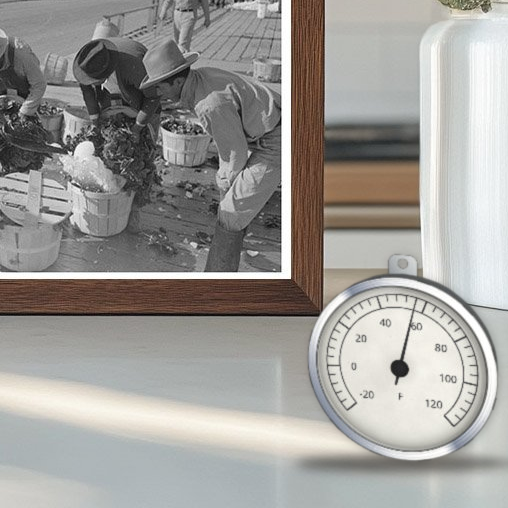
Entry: 56,°F
